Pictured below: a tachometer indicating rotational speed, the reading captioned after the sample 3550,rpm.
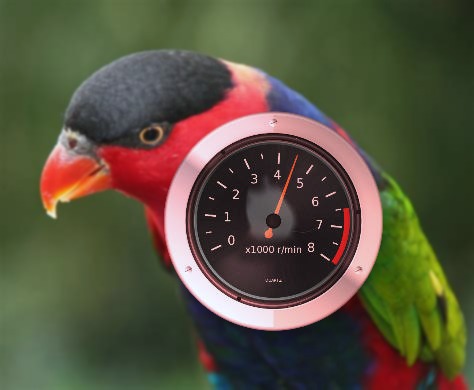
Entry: 4500,rpm
